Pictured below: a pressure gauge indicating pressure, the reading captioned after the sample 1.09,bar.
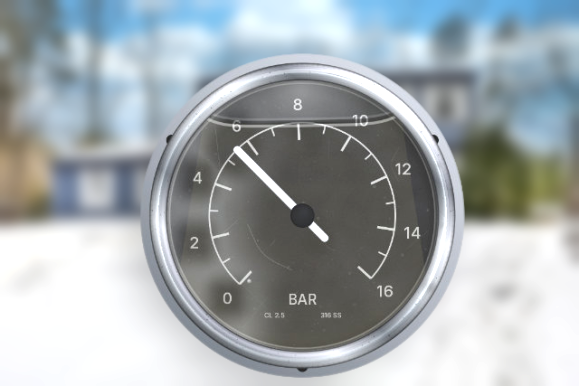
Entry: 5.5,bar
